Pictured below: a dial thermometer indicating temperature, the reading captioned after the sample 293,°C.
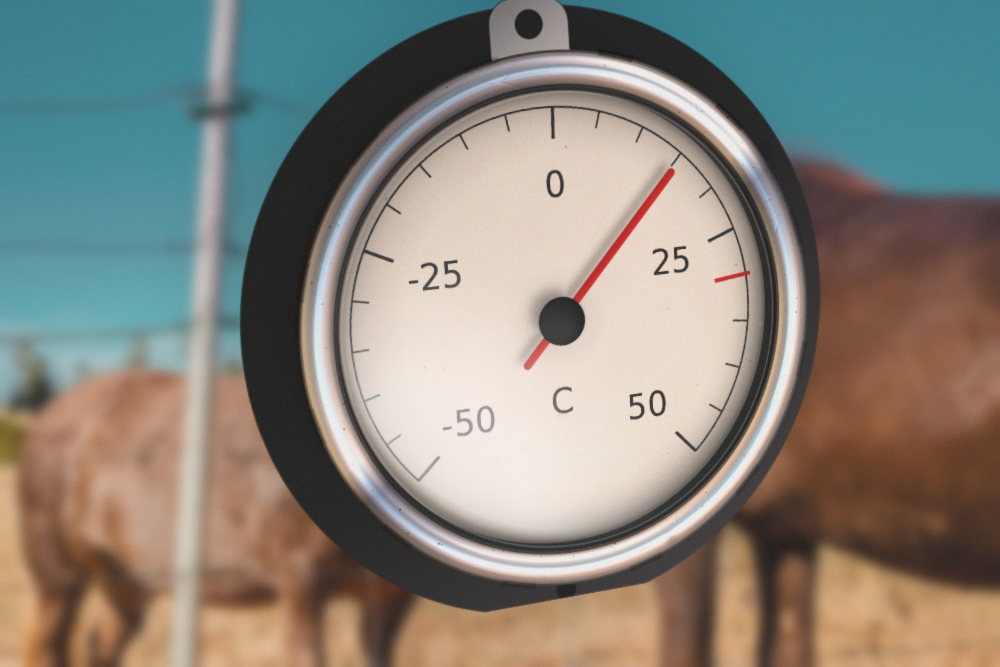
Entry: 15,°C
